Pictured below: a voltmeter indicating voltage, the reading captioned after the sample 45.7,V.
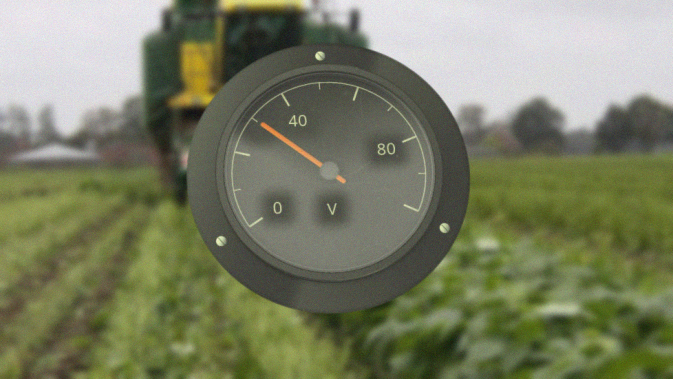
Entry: 30,V
